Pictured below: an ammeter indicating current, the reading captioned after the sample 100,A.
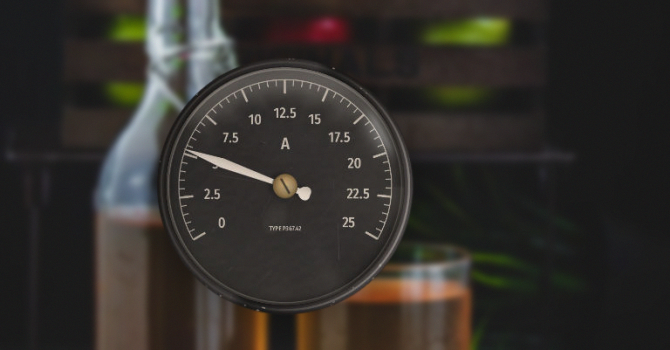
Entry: 5.25,A
